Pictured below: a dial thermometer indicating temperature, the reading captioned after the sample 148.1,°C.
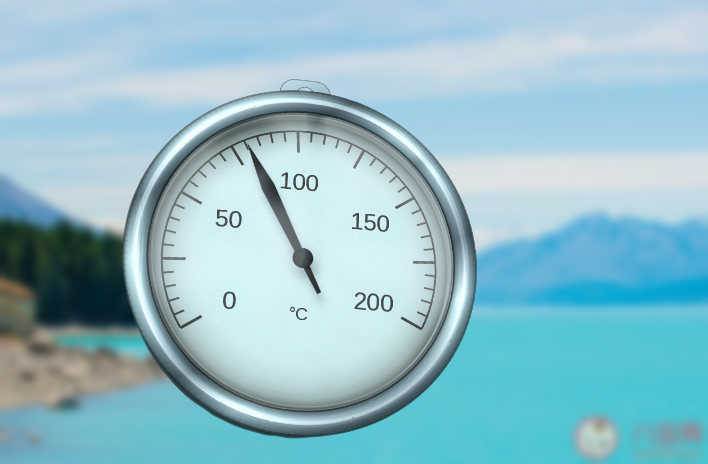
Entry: 80,°C
